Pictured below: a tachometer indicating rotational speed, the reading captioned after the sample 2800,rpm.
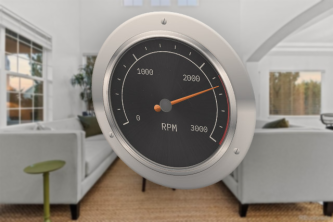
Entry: 2300,rpm
